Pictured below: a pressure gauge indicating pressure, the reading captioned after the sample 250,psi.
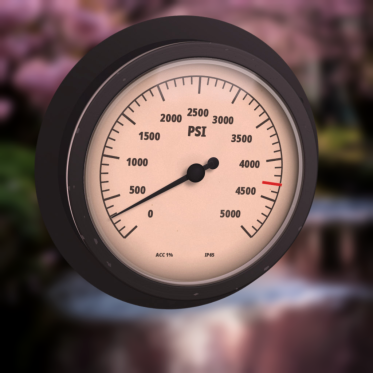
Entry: 300,psi
